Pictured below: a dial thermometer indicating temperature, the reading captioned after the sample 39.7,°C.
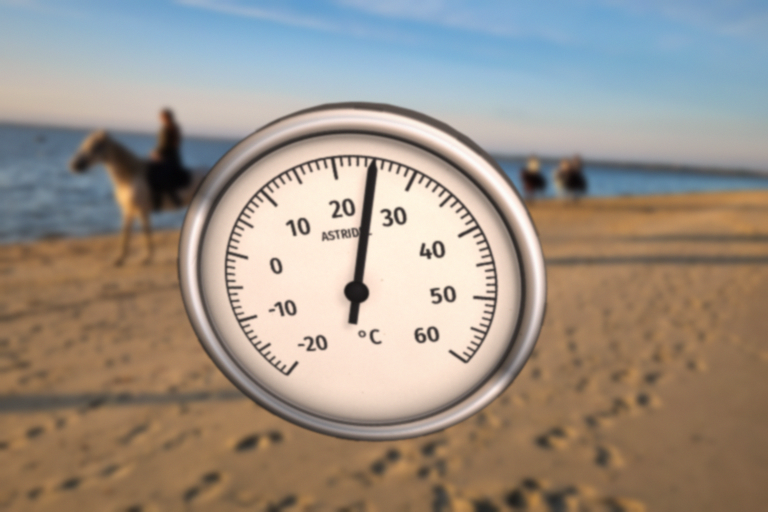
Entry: 25,°C
